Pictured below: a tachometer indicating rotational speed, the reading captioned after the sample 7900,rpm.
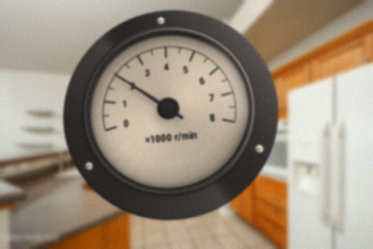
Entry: 2000,rpm
